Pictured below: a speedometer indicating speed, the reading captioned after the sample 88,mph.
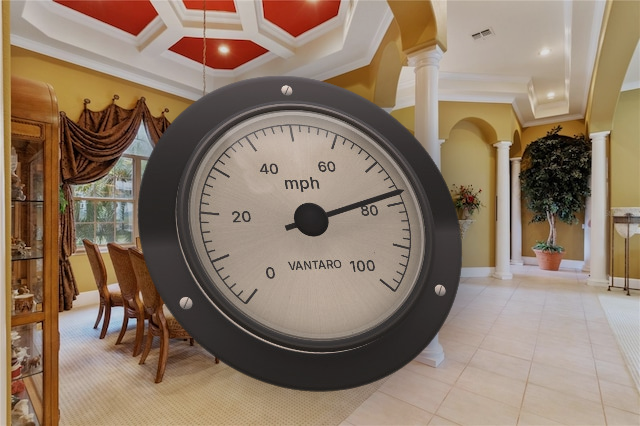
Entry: 78,mph
